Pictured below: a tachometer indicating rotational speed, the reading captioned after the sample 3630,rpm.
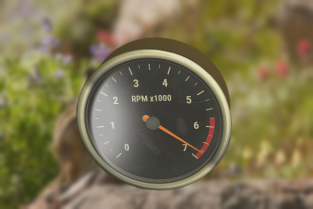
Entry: 6750,rpm
